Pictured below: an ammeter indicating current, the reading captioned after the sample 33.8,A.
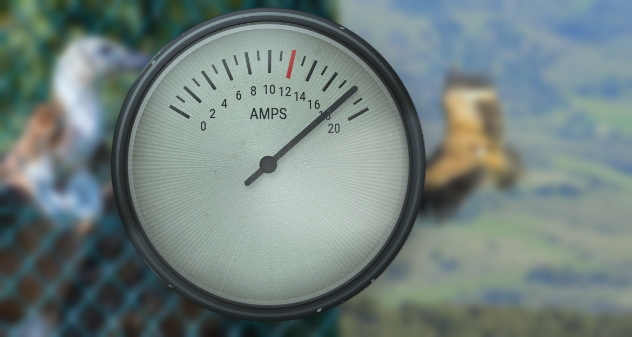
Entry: 18,A
